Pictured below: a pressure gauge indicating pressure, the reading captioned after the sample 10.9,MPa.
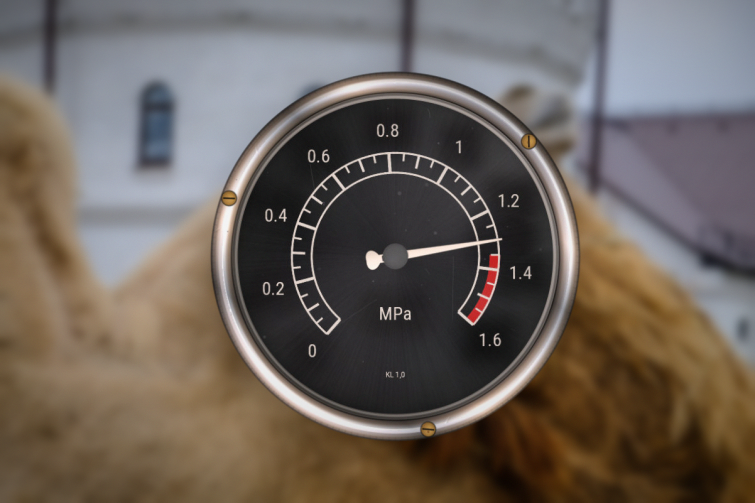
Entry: 1.3,MPa
